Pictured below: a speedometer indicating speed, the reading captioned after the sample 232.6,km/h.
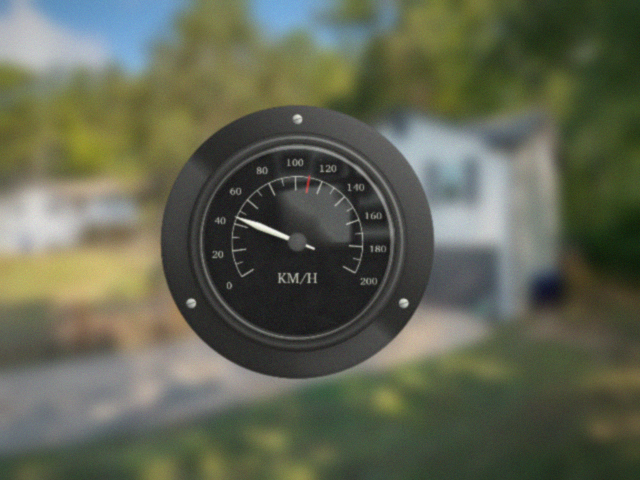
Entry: 45,km/h
